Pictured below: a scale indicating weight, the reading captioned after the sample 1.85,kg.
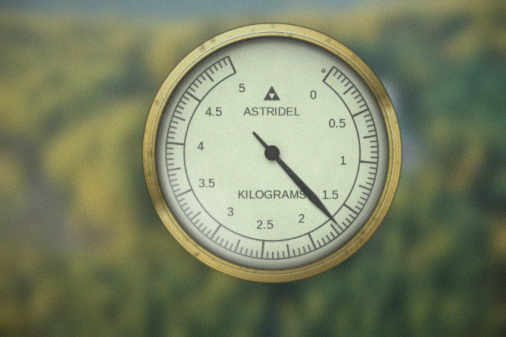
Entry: 1.7,kg
